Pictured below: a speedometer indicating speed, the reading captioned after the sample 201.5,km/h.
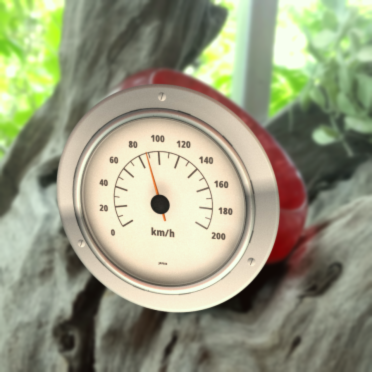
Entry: 90,km/h
